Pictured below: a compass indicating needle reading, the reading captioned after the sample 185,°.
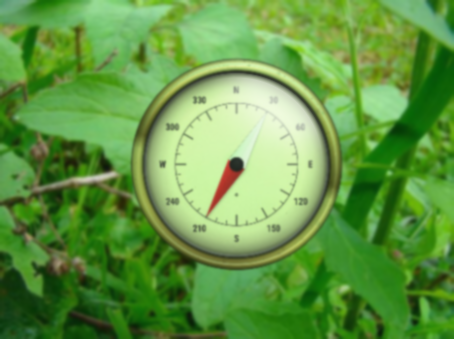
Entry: 210,°
